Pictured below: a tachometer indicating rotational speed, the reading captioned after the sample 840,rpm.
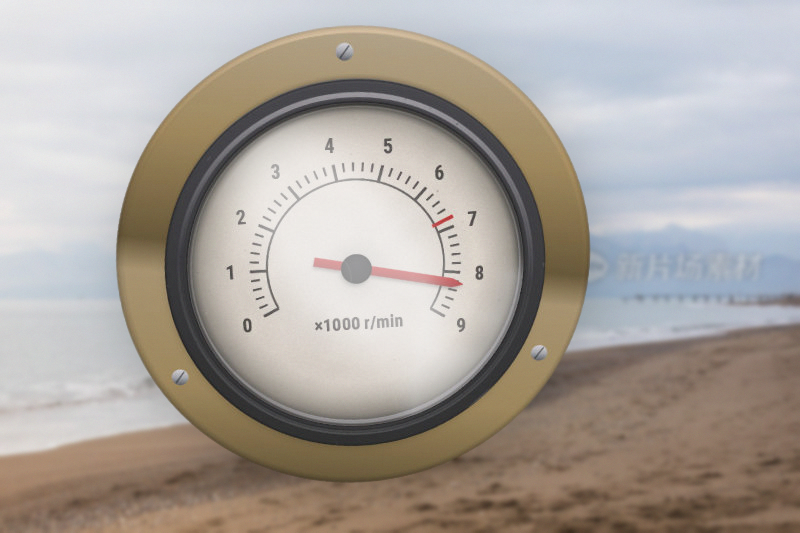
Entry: 8200,rpm
